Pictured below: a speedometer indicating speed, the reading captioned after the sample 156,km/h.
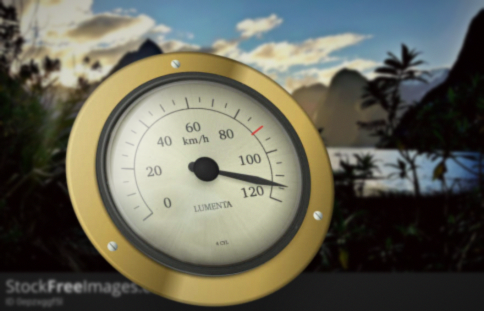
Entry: 115,km/h
